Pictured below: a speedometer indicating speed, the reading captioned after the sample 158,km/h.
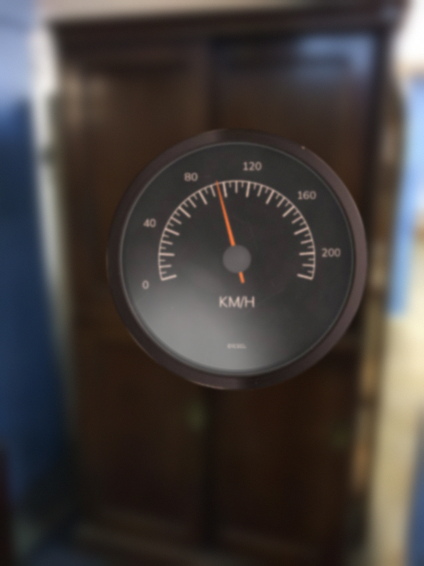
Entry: 95,km/h
